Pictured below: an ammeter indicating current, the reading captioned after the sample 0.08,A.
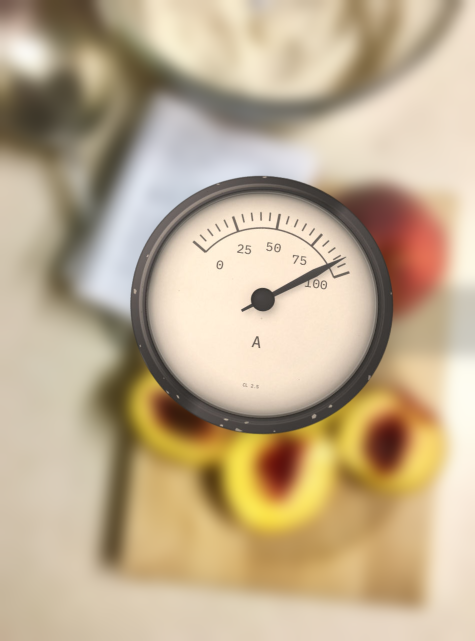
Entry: 92.5,A
